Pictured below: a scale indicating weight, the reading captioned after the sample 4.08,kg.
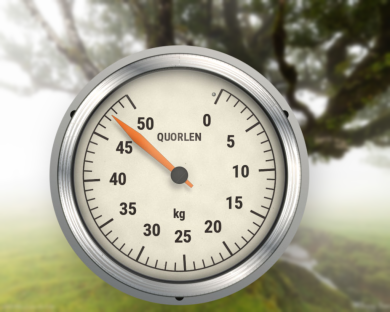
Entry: 47.5,kg
